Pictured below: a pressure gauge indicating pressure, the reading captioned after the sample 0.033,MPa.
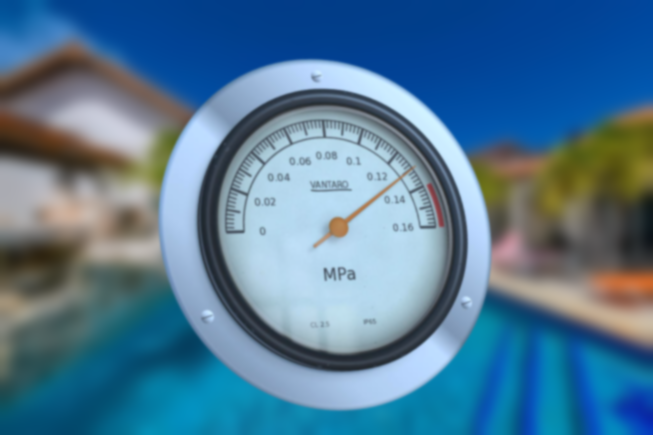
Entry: 0.13,MPa
